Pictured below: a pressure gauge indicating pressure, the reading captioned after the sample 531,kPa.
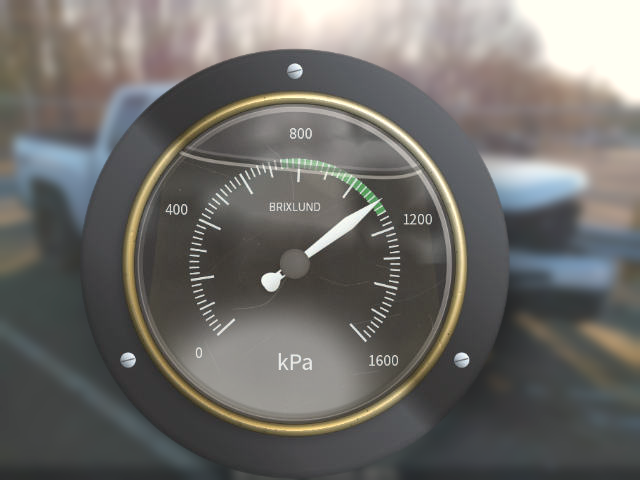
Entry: 1100,kPa
